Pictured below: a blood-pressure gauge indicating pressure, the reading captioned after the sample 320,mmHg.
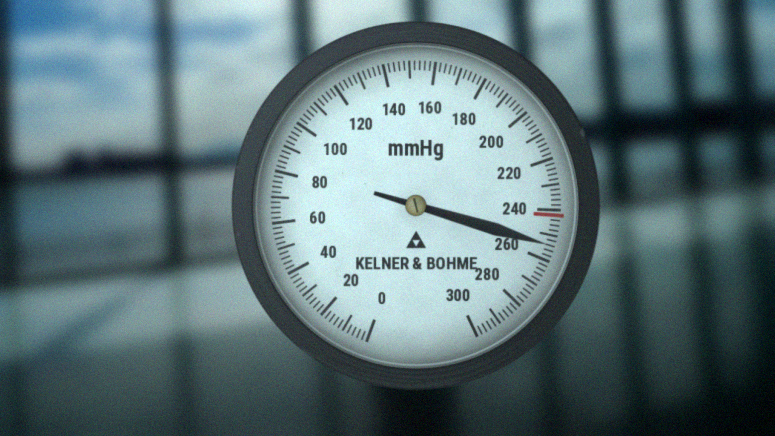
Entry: 254,mmHg
